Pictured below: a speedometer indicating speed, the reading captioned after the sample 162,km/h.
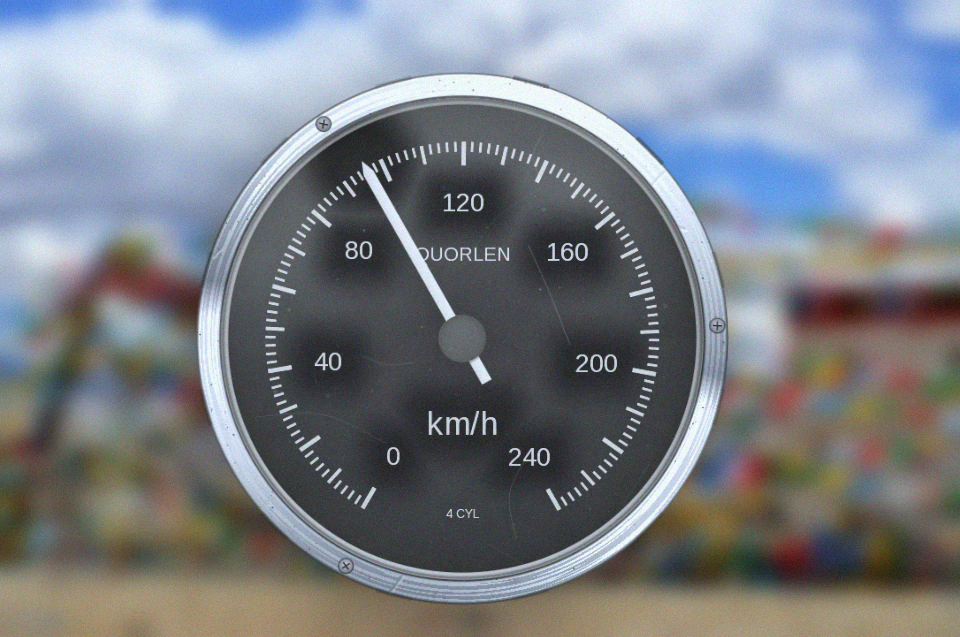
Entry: 96,km/h
